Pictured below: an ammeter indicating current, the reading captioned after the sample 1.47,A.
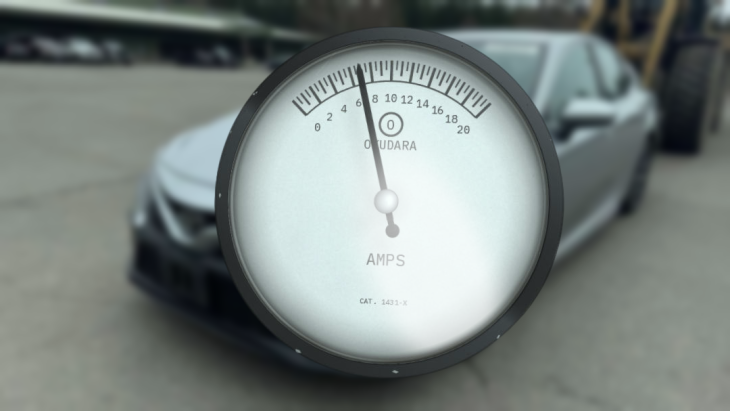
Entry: 7,A
